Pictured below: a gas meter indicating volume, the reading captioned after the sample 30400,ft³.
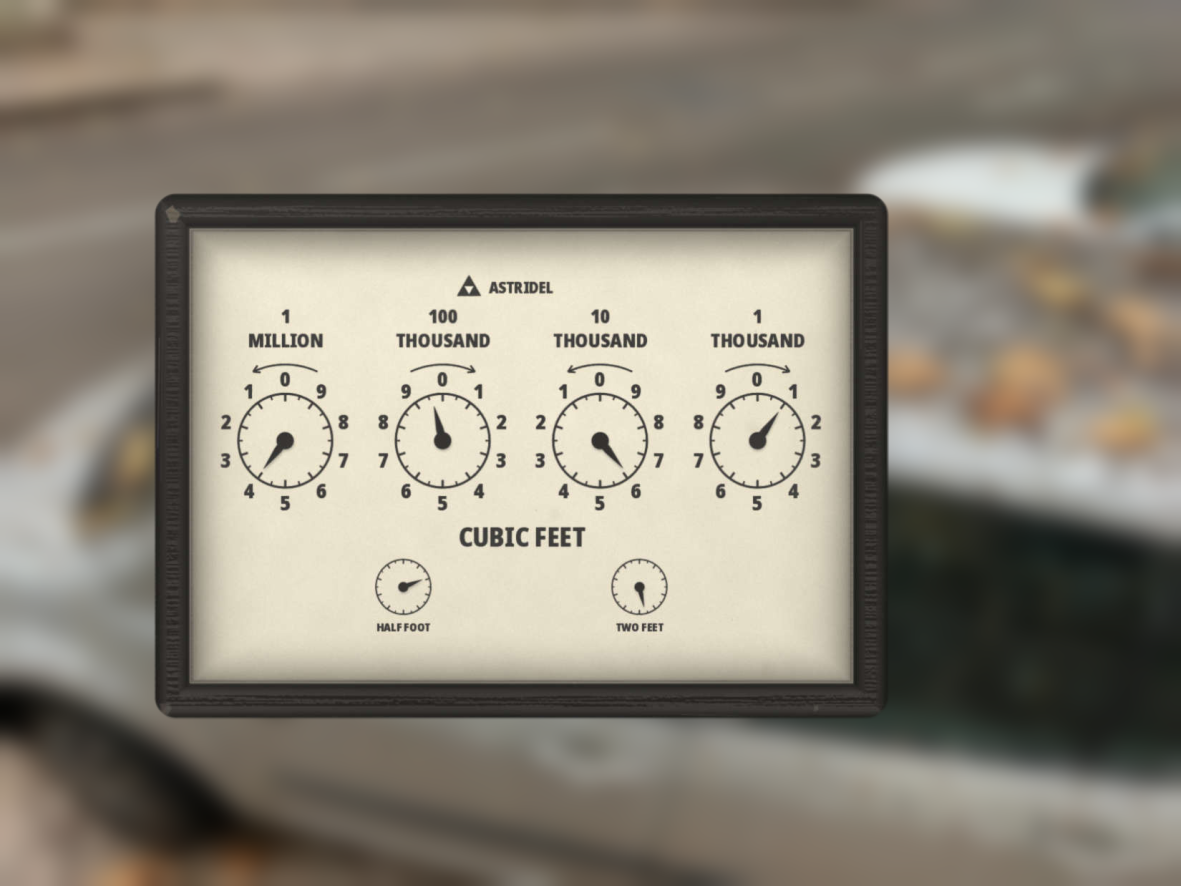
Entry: 396100,ft³
